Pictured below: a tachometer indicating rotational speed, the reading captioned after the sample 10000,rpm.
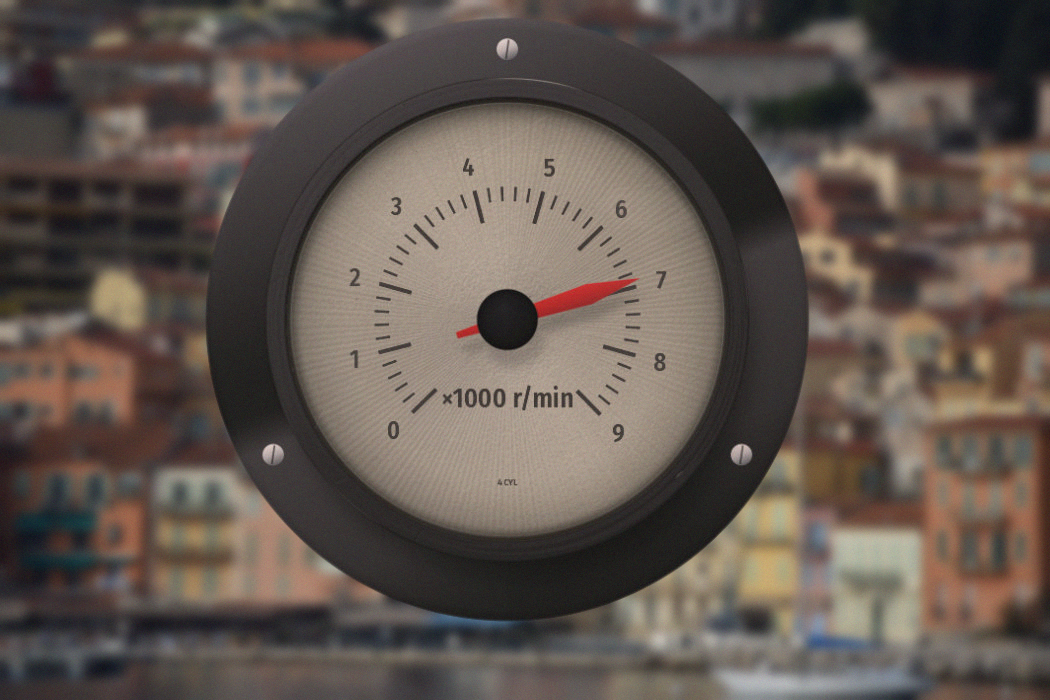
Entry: 6900,rpm
